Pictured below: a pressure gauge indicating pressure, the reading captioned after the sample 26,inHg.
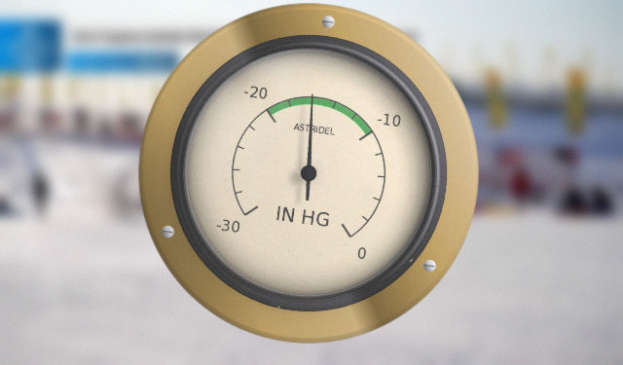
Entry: -16,inHg
